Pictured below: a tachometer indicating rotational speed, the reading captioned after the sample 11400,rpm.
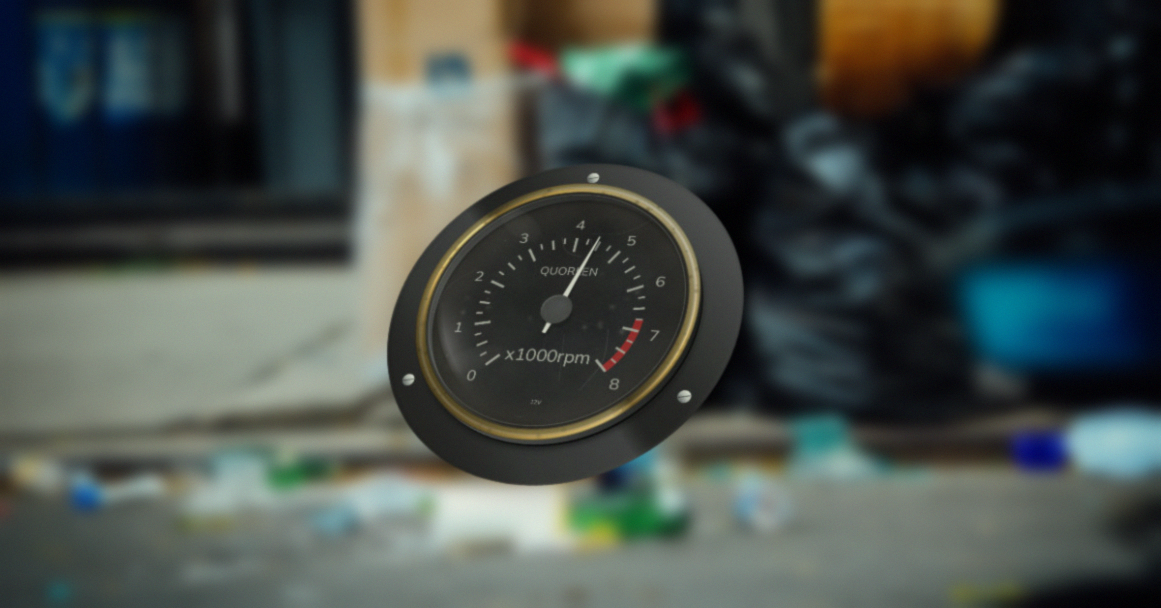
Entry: 4500,rpm
